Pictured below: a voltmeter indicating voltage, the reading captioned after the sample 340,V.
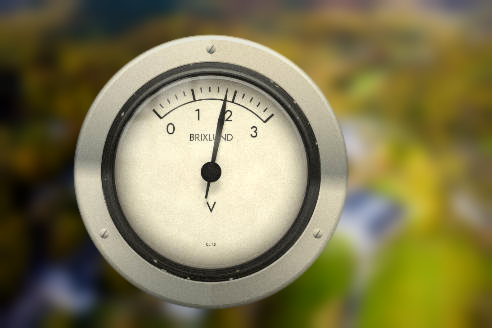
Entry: 1.8,V
